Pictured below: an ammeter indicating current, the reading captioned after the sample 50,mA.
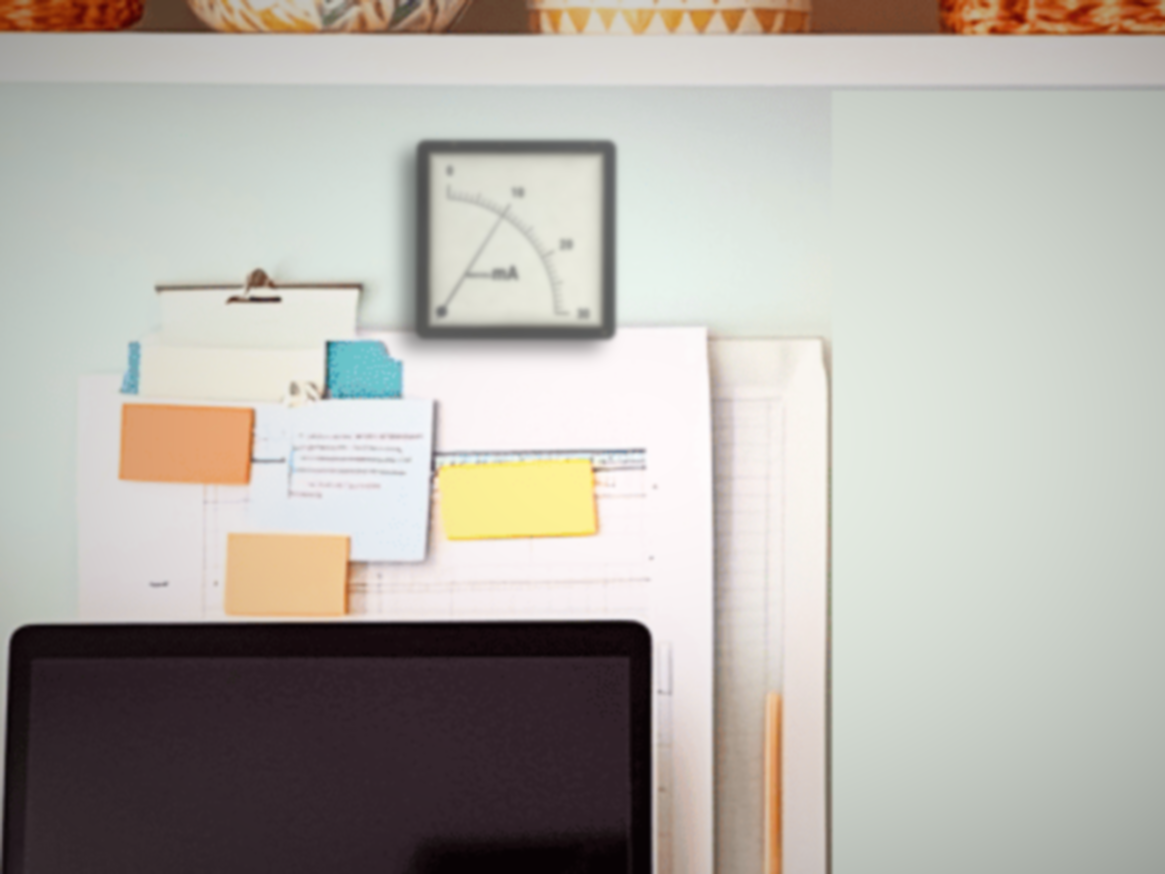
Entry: 10,mA
